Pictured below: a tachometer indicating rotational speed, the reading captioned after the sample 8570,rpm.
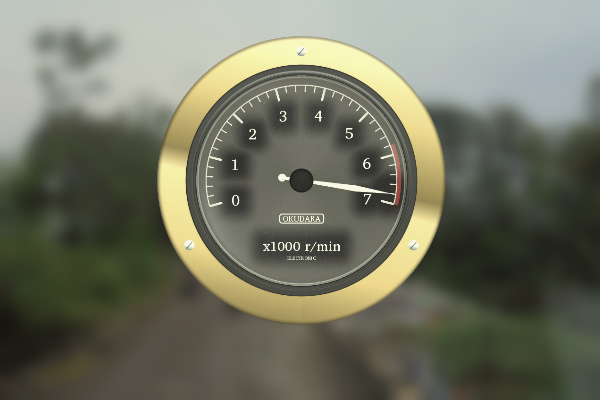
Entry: 6800,rpm
